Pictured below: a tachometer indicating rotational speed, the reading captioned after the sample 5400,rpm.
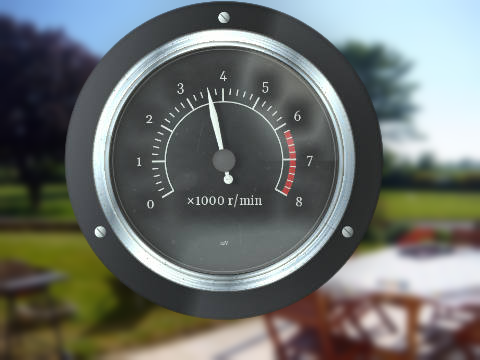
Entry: 3600,rpm
